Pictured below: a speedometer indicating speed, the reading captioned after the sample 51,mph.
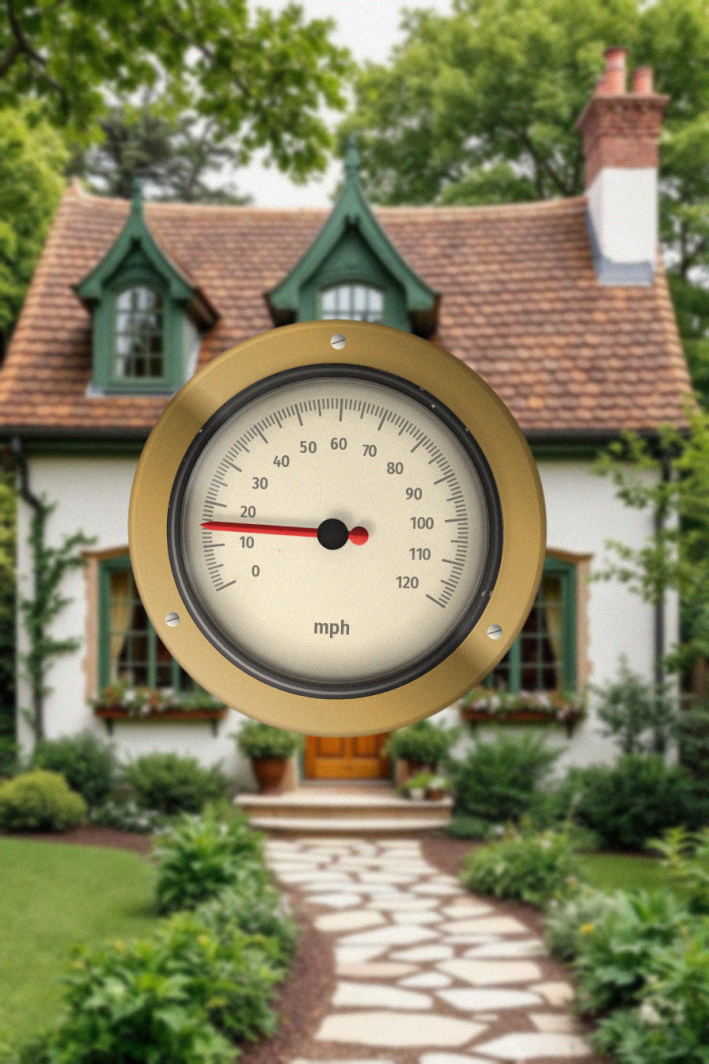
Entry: 15,mph
